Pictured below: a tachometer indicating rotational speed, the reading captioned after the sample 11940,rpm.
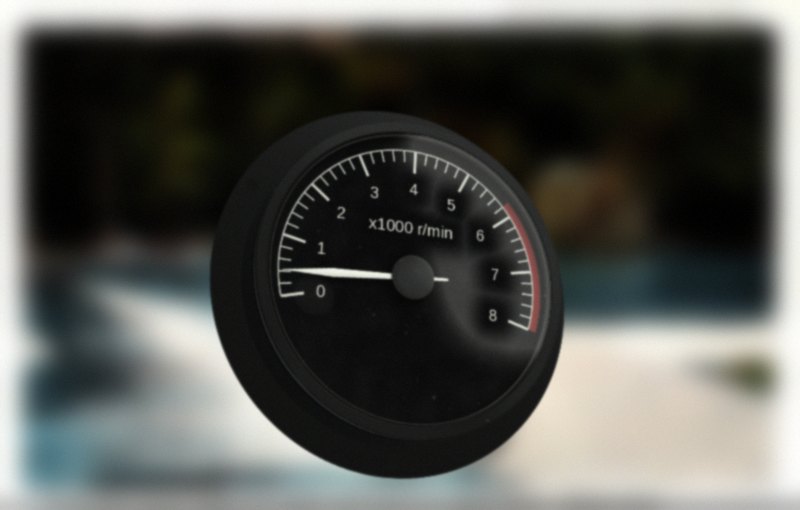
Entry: 400,rpm
